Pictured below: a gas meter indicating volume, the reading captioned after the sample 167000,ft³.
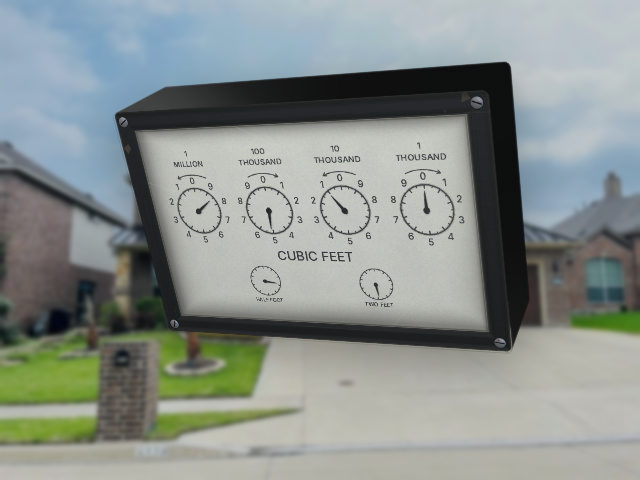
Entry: 851000,ft³
